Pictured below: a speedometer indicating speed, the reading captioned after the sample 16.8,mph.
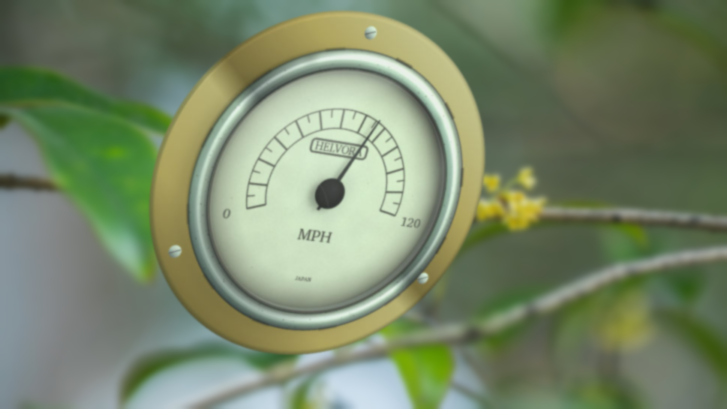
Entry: 75,mph
